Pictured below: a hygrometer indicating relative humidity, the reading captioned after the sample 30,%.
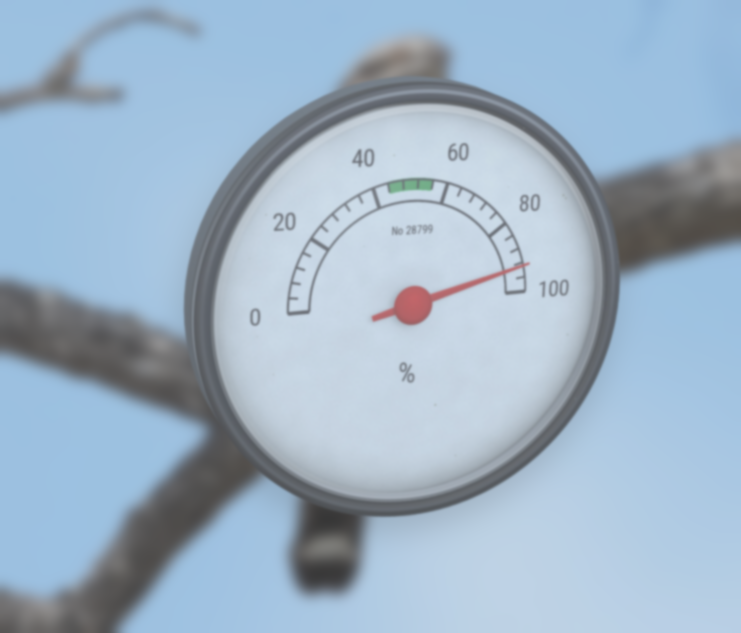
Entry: 92,%
